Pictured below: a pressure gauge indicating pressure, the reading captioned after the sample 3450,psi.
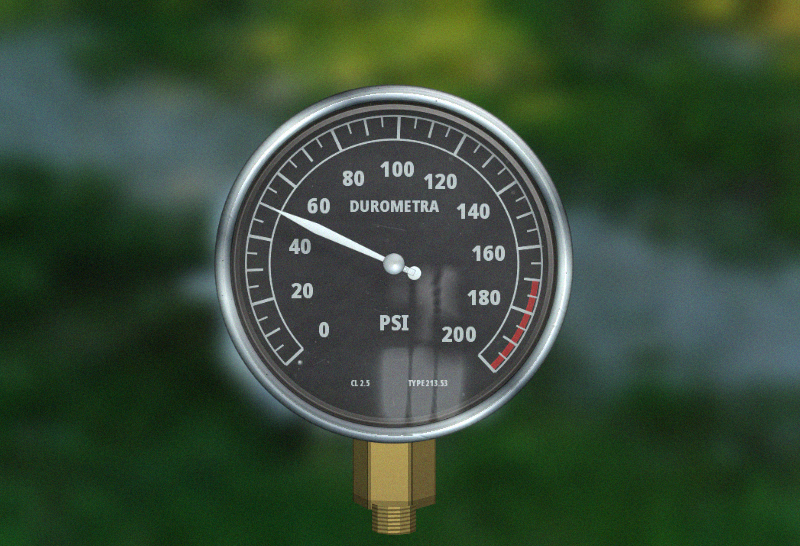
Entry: 50,psi
